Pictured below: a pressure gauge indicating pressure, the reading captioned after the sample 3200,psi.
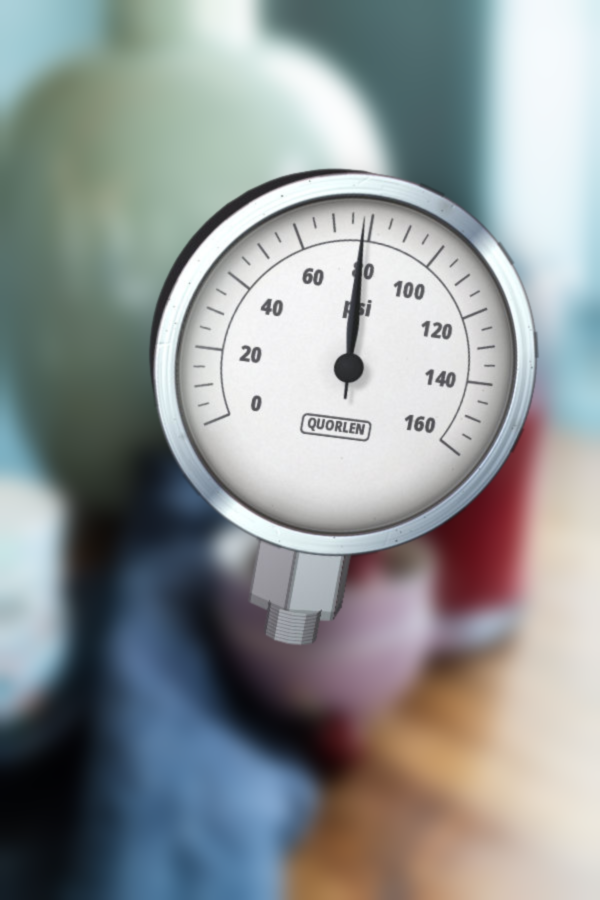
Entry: 77.5,psi
